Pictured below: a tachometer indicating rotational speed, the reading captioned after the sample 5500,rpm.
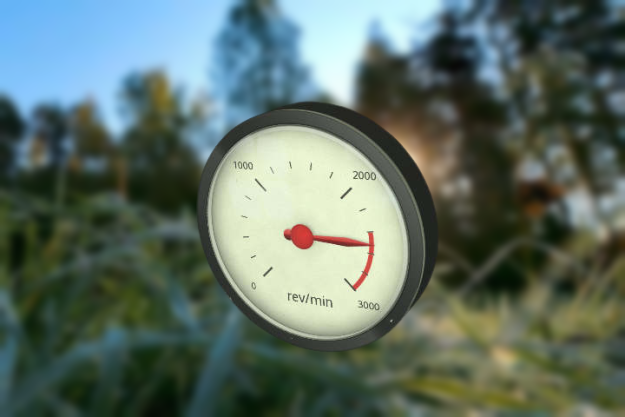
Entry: 2500,rpm
